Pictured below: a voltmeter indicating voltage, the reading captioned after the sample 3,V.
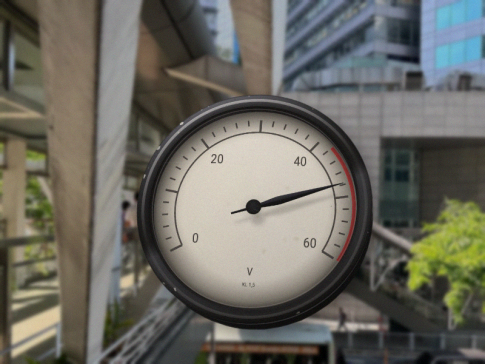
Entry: 48,V
